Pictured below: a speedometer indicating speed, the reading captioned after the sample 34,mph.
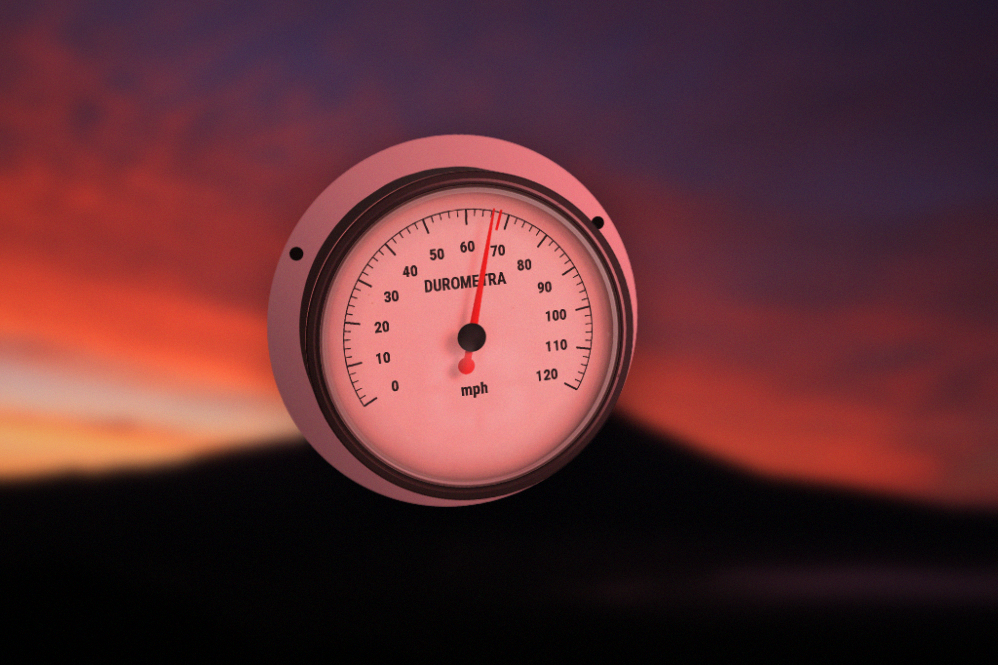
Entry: 66,mph
